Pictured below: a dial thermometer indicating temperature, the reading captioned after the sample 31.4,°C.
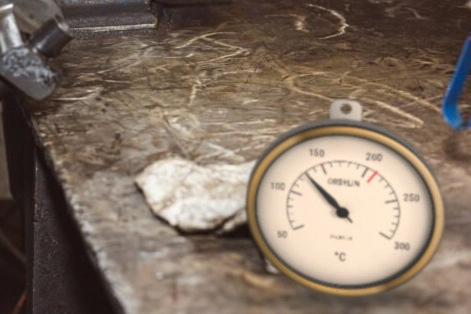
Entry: 130,°C
